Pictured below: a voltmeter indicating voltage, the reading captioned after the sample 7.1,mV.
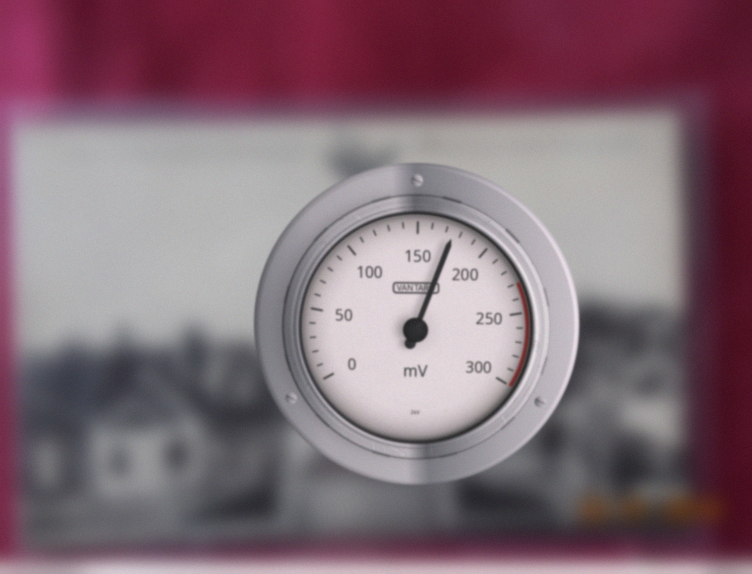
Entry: 175,mV
